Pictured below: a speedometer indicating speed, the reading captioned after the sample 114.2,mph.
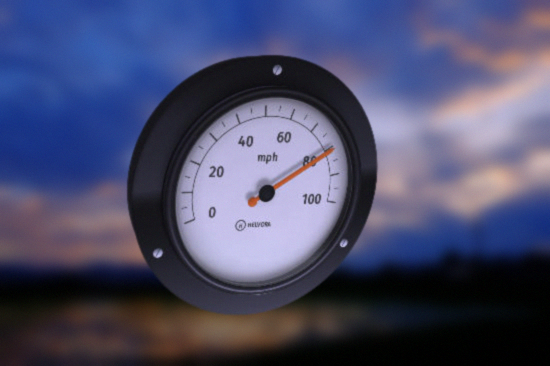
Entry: 80,mph
